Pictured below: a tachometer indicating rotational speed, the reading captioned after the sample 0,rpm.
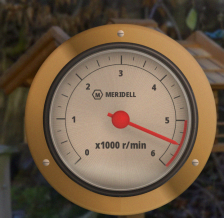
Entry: 5500,rpm
